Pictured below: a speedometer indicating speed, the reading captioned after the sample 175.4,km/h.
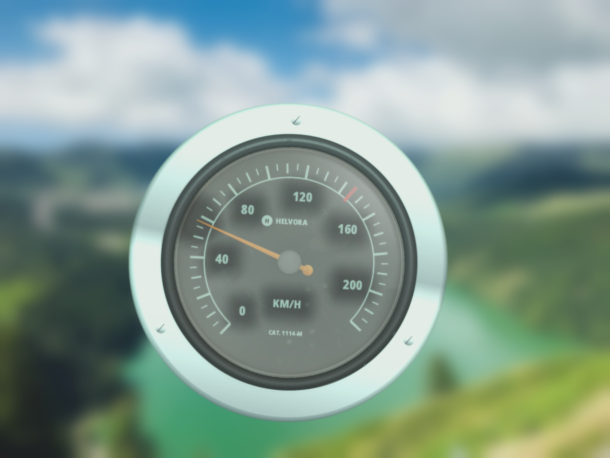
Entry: 57.5,km/h
